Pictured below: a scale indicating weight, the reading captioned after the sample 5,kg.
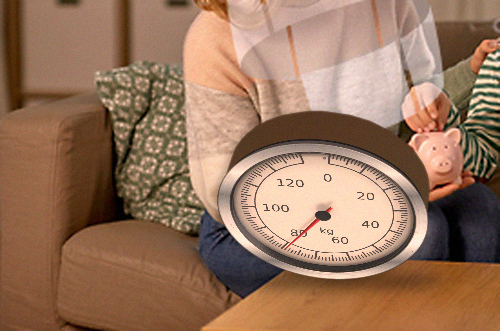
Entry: 80,kg
